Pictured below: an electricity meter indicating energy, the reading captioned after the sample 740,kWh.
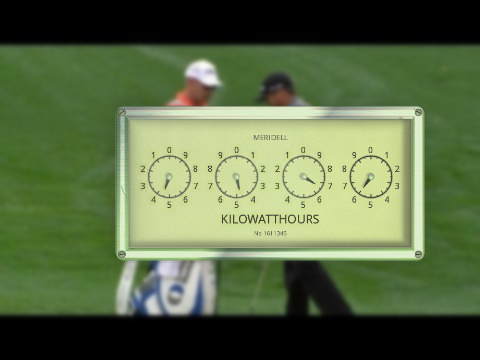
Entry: 4466,kWh
